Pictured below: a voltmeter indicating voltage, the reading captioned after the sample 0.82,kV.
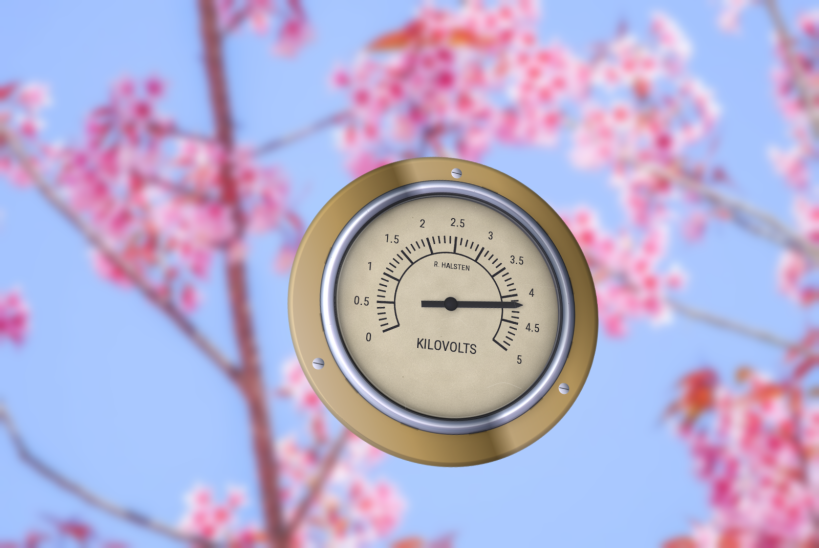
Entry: 4.2,kV
